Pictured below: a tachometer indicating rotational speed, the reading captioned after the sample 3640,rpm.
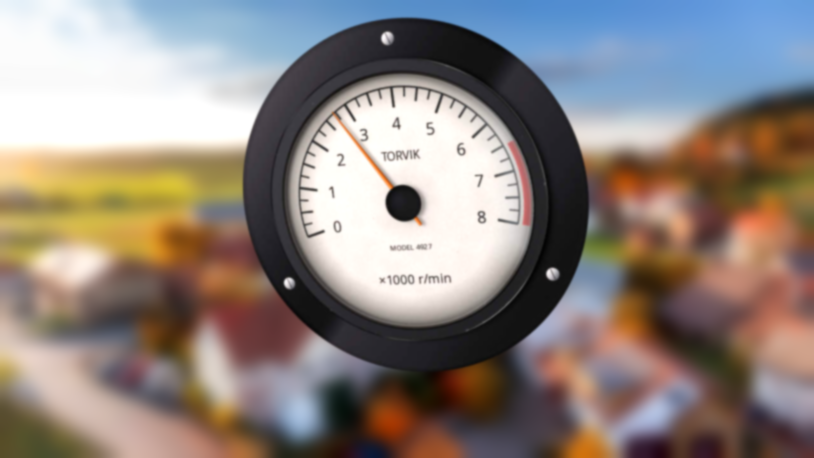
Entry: 2750,rpm
